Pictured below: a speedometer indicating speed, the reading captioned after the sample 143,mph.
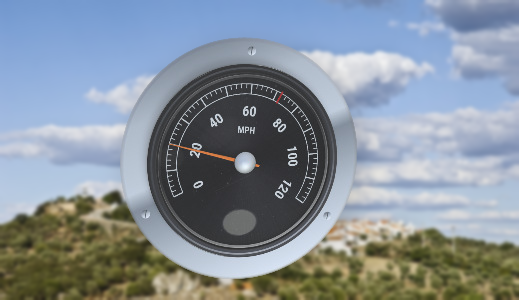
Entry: 20,mph
